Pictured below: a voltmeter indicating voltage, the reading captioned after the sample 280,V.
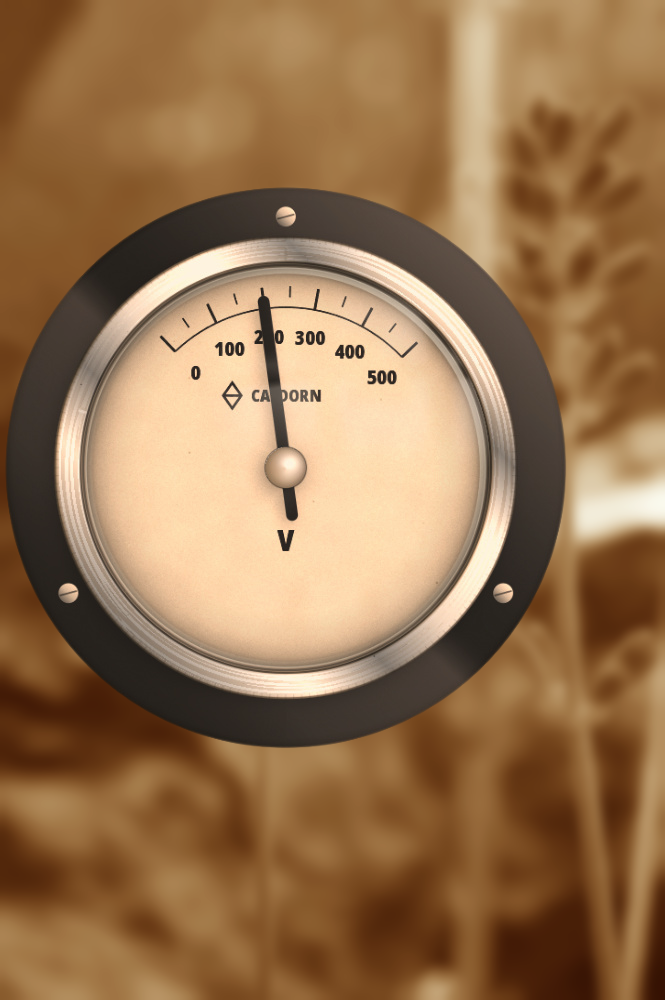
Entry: 200,V
